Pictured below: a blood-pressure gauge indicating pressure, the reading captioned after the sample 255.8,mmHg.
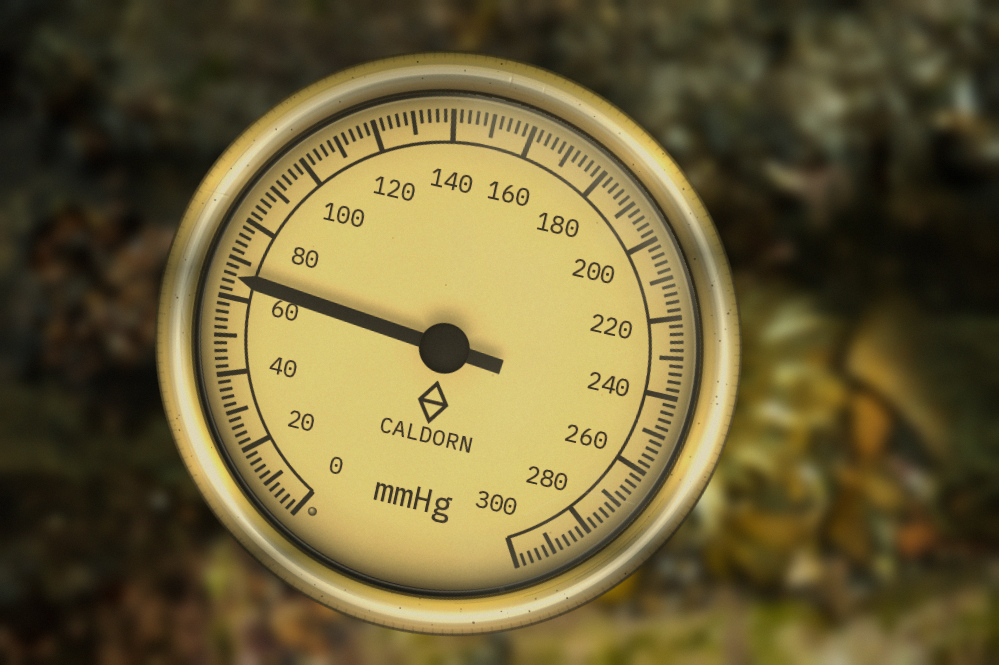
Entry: 66,mmHg
